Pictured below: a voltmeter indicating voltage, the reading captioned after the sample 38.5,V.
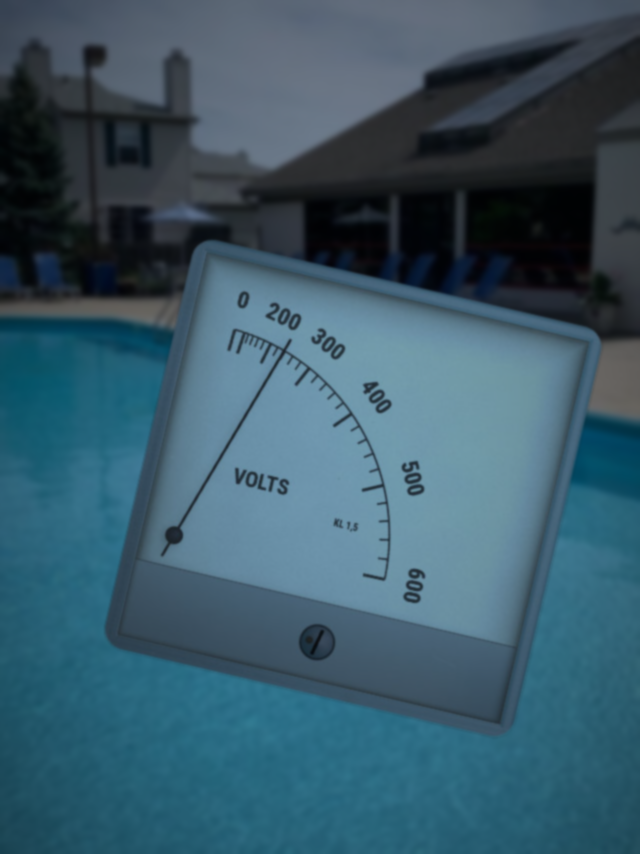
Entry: 240,V
